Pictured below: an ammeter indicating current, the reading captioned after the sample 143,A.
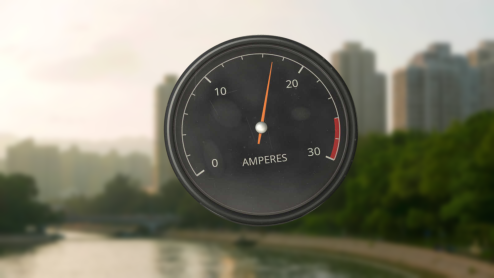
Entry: 17,A
